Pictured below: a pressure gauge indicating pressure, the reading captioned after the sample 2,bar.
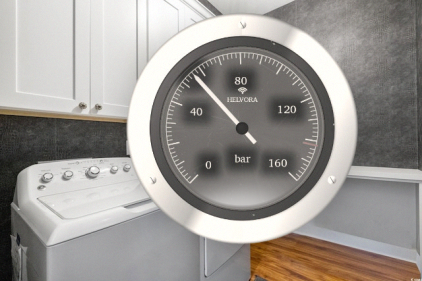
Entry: 56,bar
